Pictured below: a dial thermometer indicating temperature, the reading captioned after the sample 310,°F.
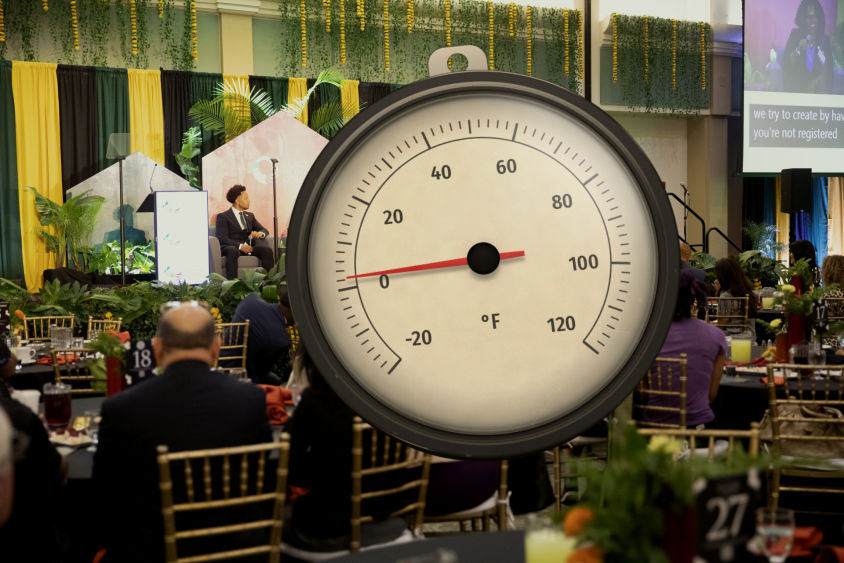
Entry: 2,°F
